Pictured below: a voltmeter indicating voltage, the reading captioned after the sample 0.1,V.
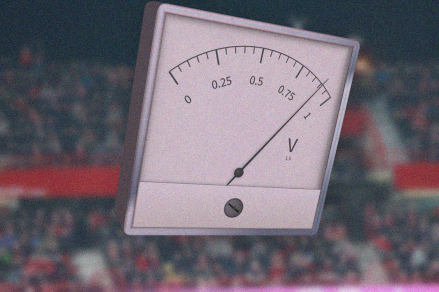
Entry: 0.9,V
